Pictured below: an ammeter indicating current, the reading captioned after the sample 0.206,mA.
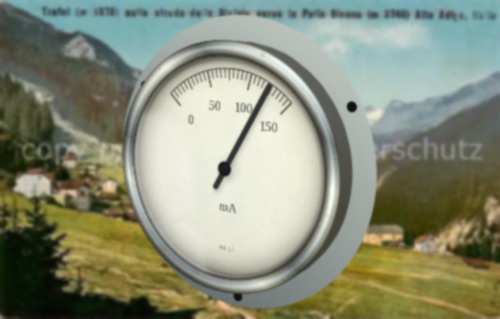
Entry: 125,mA
